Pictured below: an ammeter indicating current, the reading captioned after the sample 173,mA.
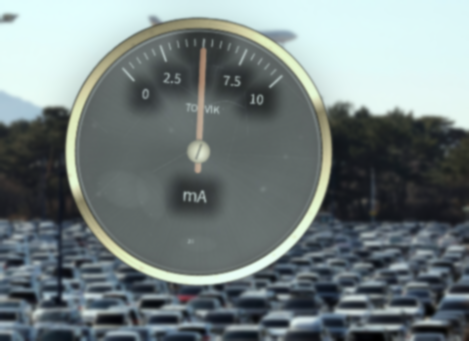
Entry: 5,mA
